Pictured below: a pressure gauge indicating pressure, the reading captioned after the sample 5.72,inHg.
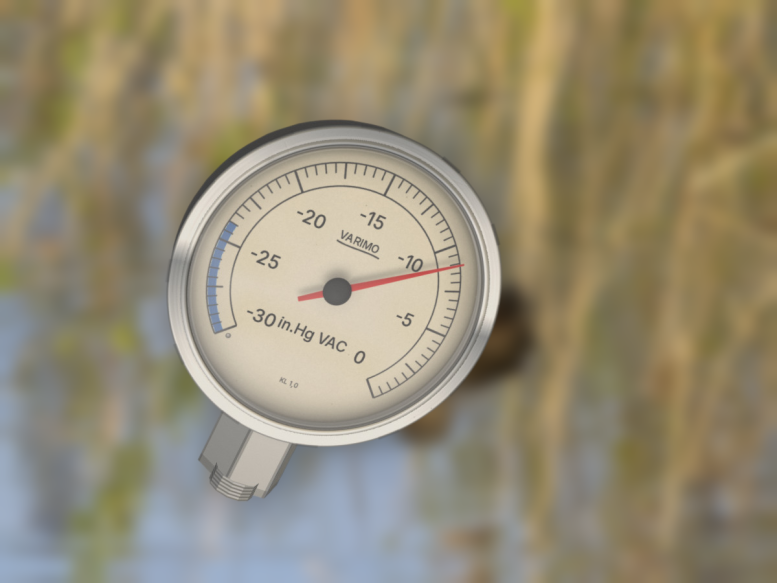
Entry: -9,inHg
